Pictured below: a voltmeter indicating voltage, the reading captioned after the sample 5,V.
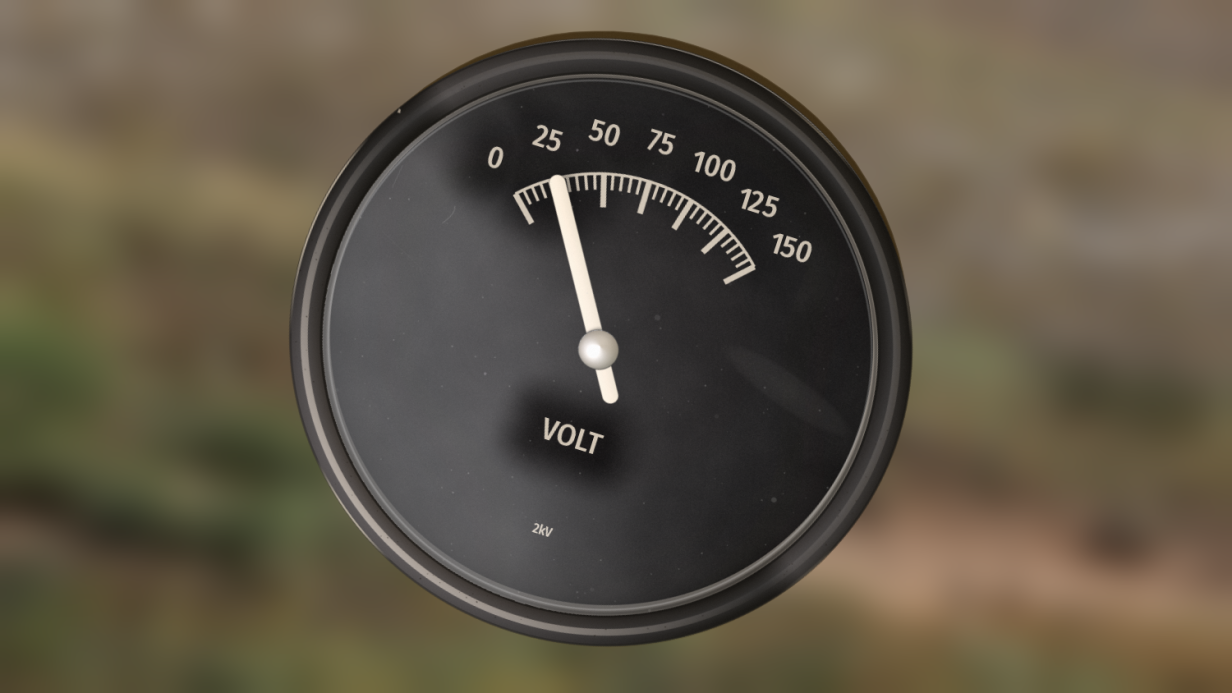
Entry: 25,V
